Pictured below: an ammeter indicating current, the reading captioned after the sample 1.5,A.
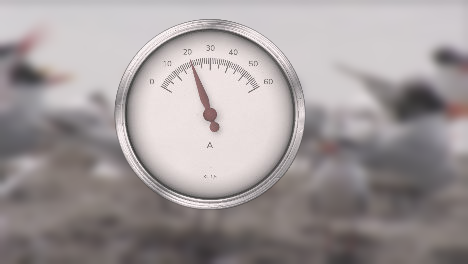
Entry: 20,A
